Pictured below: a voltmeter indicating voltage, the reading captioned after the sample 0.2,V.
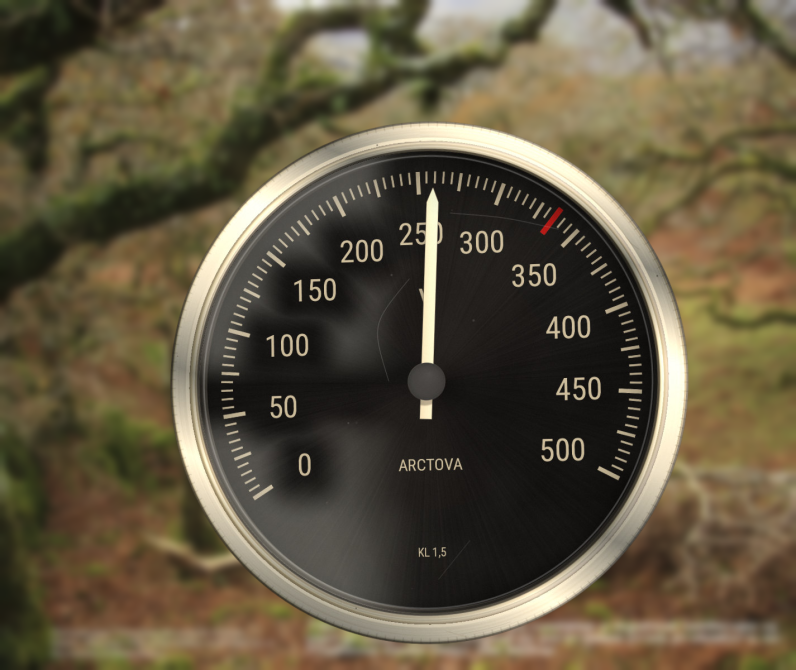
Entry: 260,V
